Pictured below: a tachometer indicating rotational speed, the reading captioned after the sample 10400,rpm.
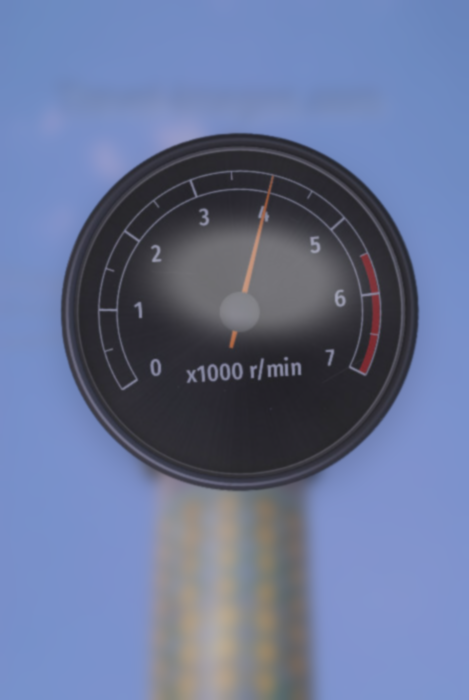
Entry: 4000,rpm
